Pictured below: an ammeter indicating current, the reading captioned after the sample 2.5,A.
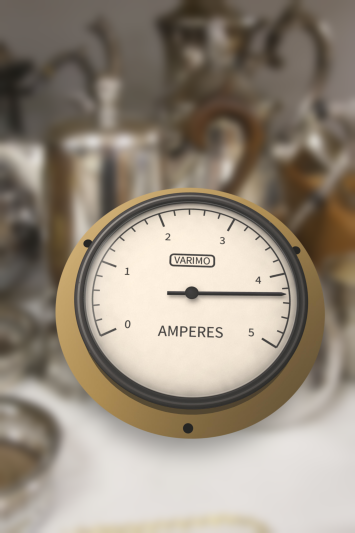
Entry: 4.3,A
